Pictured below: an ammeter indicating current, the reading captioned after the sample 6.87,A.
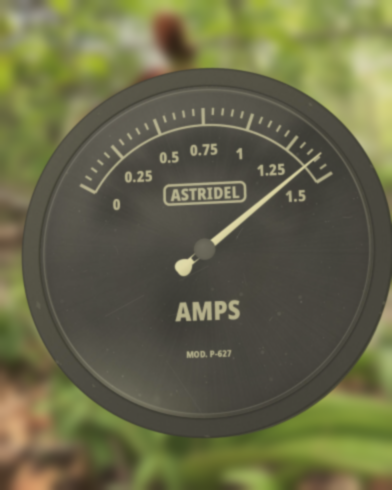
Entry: 1.4,A
